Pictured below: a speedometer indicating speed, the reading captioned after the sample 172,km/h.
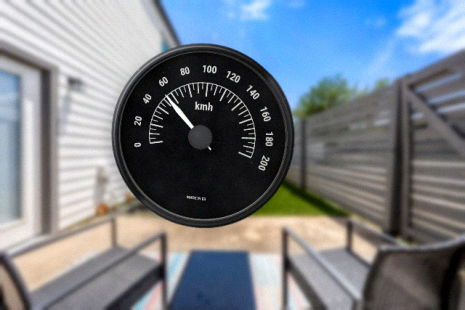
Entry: 55,km/h
